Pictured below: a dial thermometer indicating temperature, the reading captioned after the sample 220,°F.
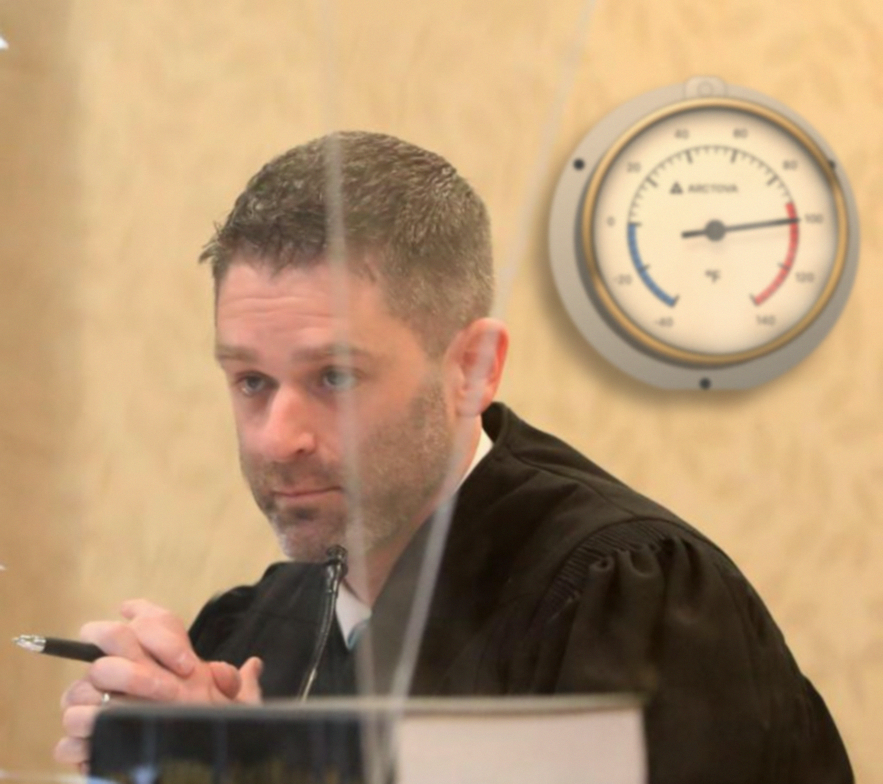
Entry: 100,°F
